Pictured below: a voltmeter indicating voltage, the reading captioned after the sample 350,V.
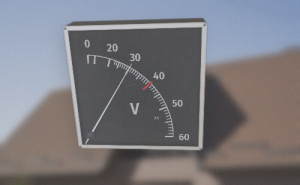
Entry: 30,V
